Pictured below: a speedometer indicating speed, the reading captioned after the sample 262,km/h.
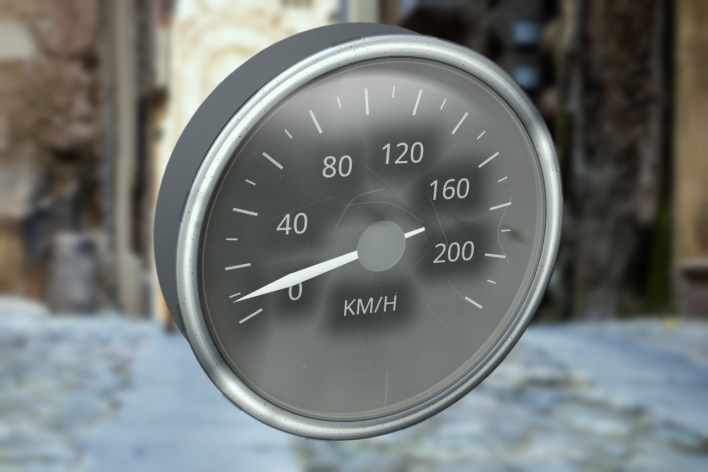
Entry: 10,km/h
